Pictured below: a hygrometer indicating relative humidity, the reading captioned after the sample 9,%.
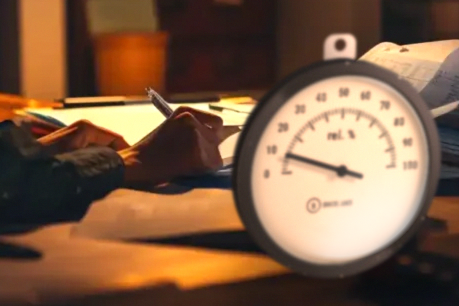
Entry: 10,%
